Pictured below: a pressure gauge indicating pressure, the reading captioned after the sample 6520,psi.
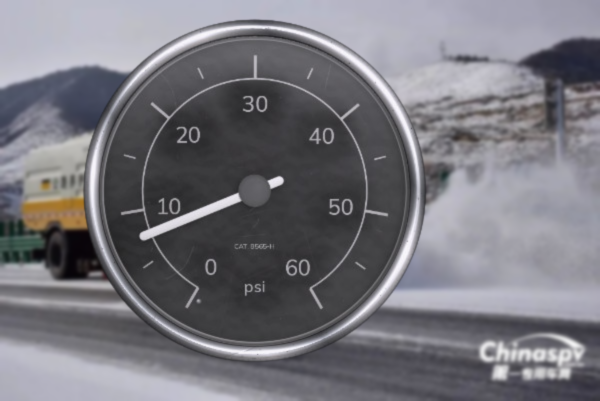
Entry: 7.5,psi
